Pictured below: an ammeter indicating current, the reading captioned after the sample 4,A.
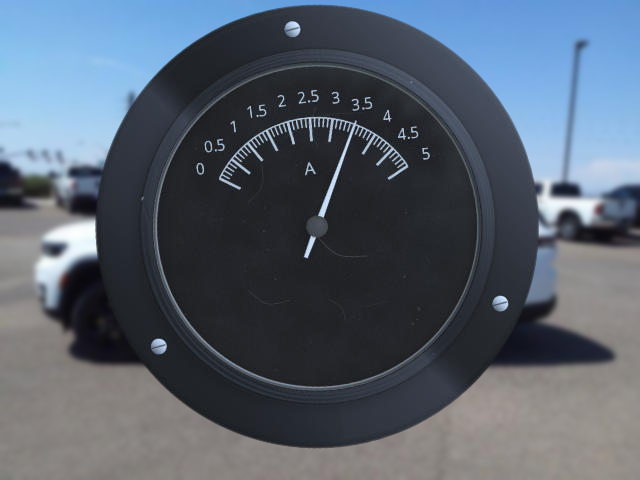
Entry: 3.5,A
